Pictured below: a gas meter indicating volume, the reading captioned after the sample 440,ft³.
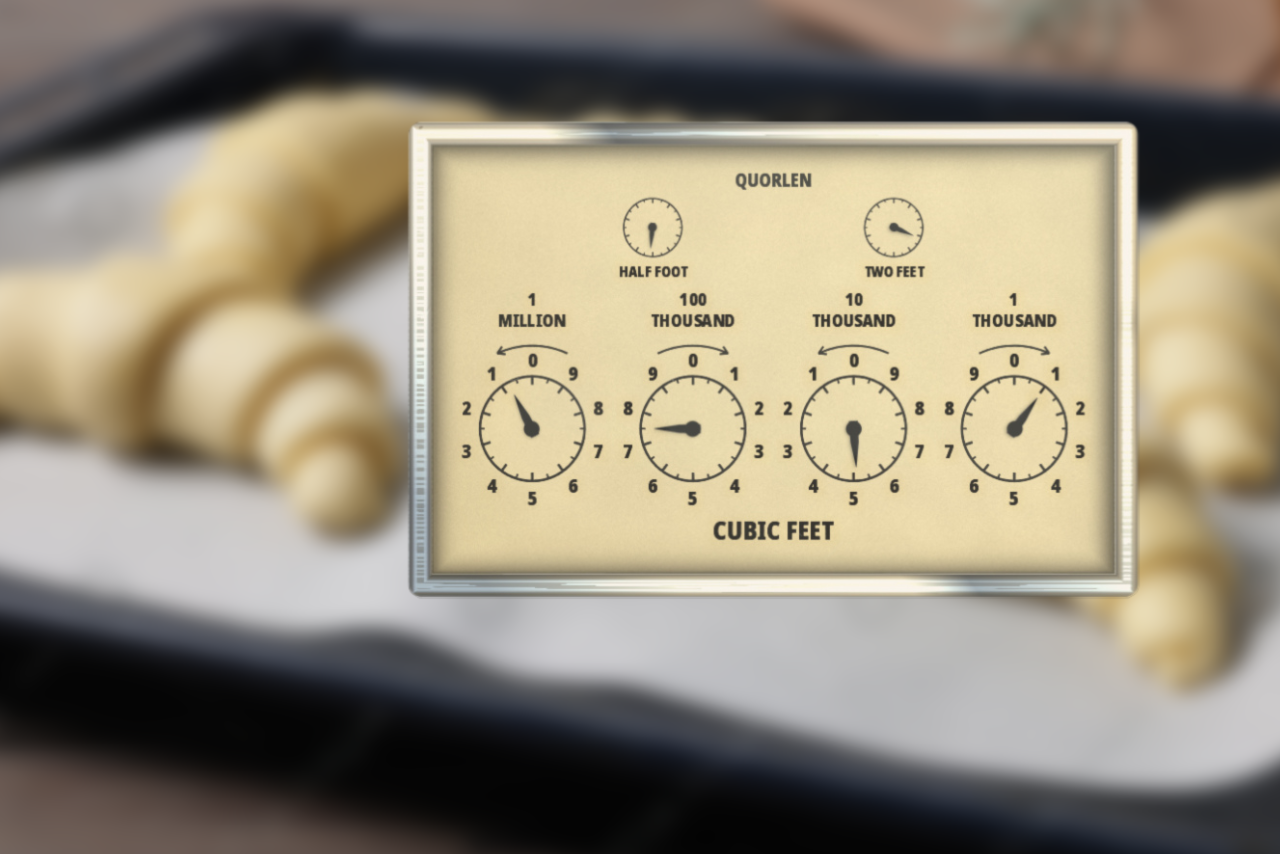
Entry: 75100,ft³
